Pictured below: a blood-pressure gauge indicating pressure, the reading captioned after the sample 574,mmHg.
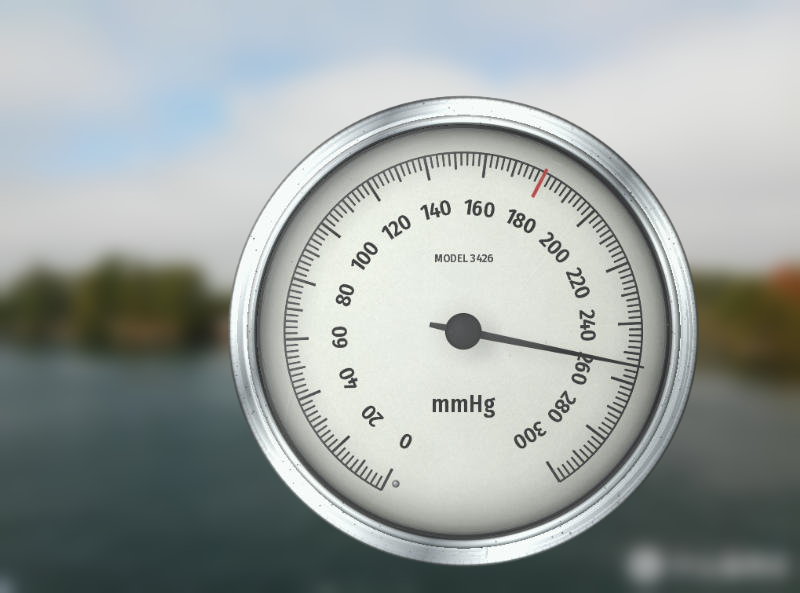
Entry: 254,mmHg
